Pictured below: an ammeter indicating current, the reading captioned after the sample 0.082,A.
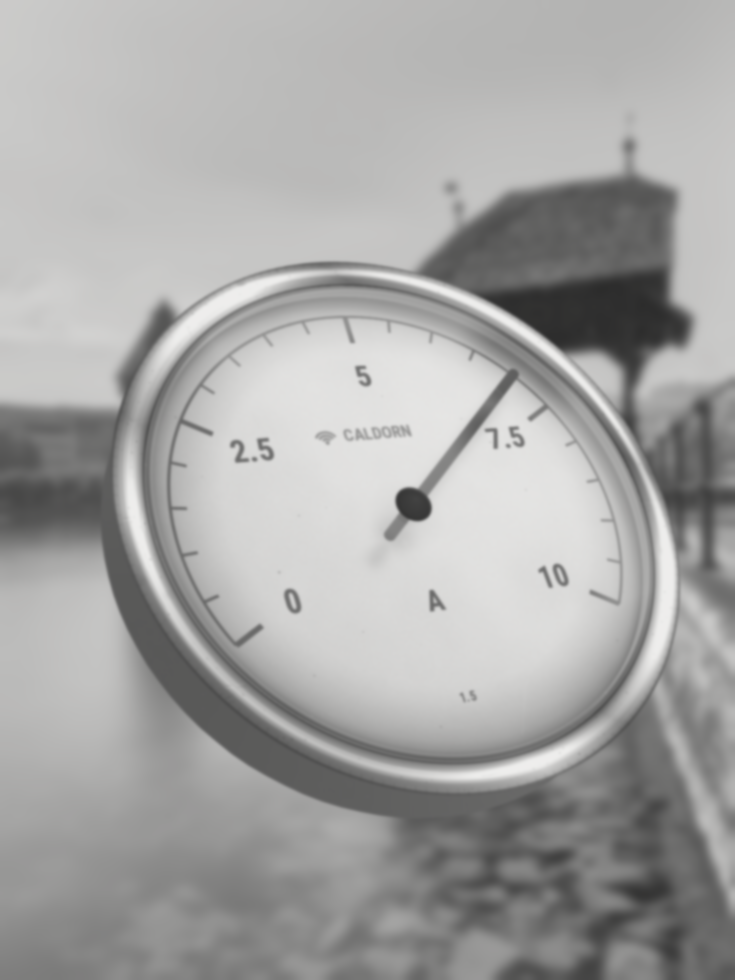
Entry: 7,A
